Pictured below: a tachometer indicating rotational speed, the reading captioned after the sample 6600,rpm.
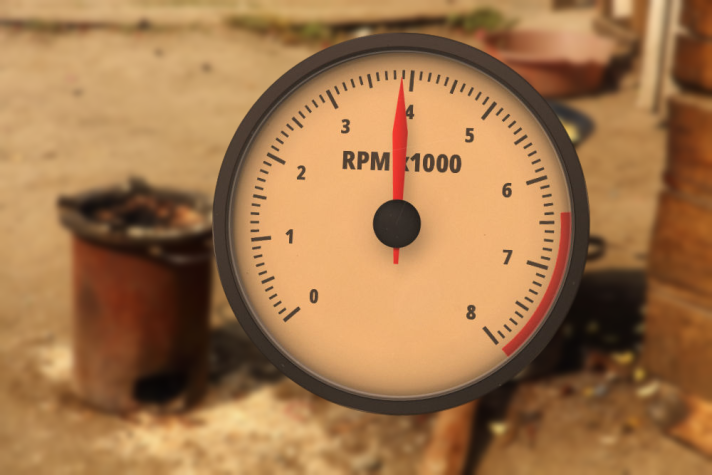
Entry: 3900,rpm
